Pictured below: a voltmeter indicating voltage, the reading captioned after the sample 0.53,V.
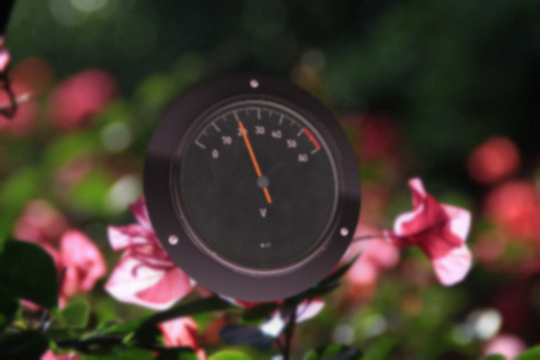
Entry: 20,V
